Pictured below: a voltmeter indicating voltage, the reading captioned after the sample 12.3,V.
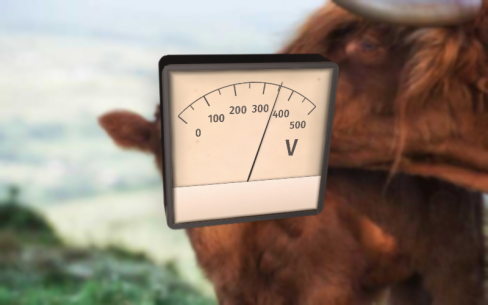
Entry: 350,V
